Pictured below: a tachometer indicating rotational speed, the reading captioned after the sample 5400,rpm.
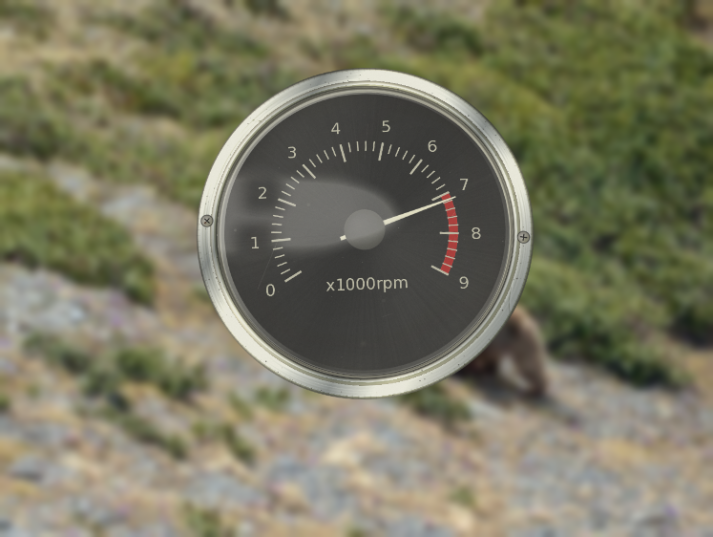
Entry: 7200,rpm
